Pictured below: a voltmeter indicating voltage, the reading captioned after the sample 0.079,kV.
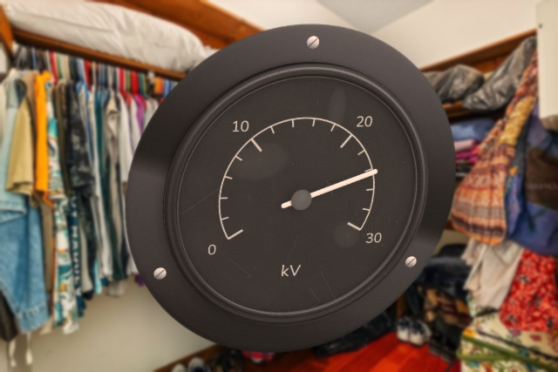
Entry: 24,kV
